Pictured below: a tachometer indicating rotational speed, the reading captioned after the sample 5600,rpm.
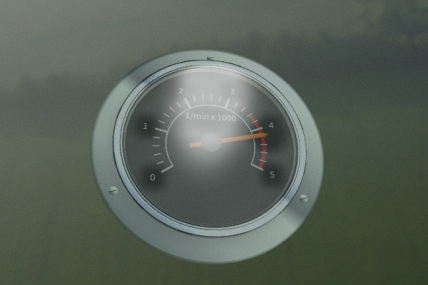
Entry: 4200,rpm
